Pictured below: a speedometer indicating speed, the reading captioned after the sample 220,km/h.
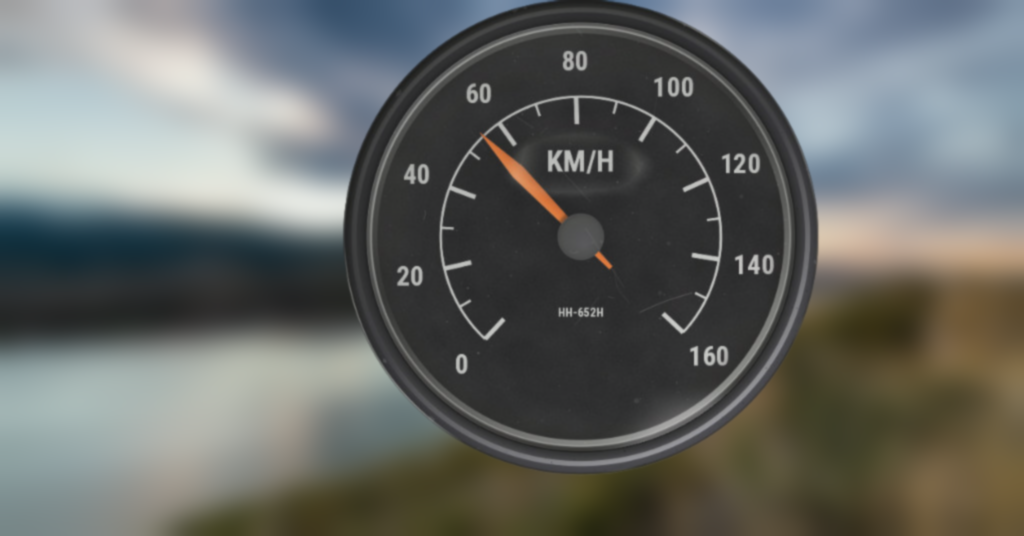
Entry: 55,km/h
